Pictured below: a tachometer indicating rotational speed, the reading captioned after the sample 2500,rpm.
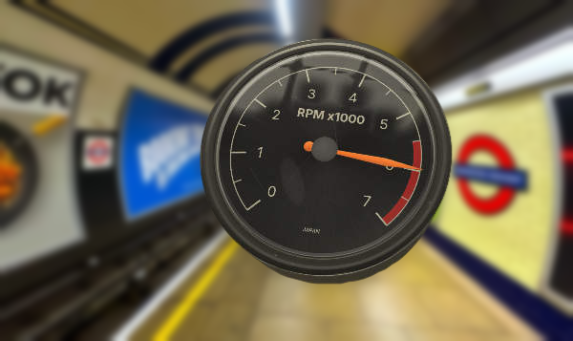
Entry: 6000,rpm
